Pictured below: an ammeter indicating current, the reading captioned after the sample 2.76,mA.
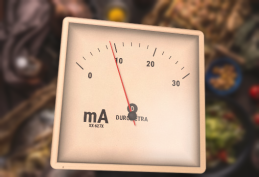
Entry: 9,mA
